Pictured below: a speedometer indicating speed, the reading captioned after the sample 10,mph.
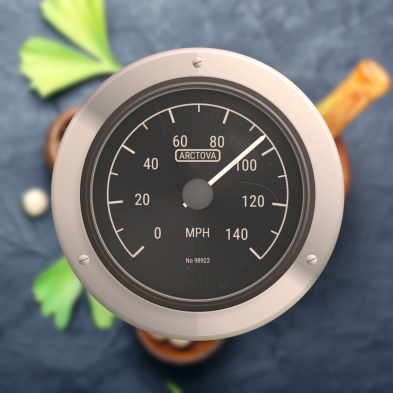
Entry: 95,mph
